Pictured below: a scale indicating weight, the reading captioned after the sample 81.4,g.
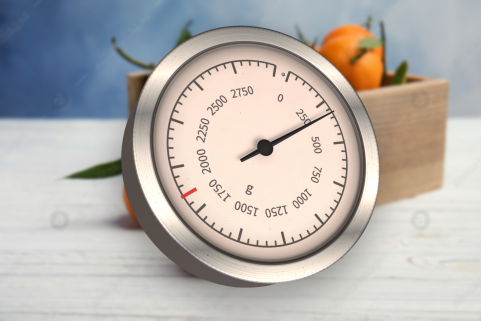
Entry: 325,g
